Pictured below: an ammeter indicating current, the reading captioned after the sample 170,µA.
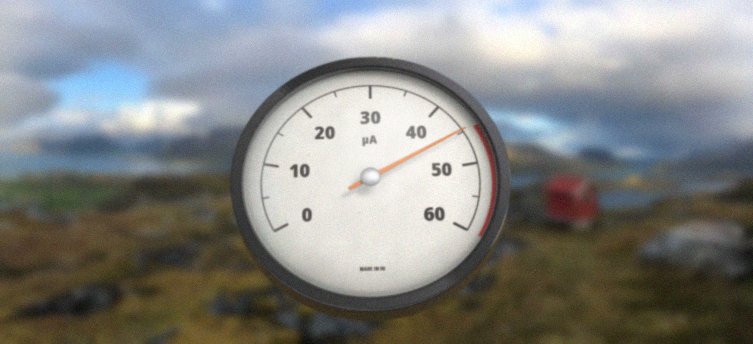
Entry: 45,µA
